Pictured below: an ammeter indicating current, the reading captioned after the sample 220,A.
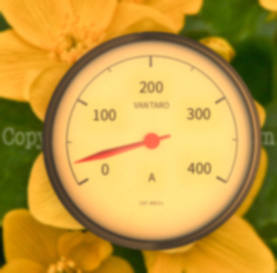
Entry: 25,A
